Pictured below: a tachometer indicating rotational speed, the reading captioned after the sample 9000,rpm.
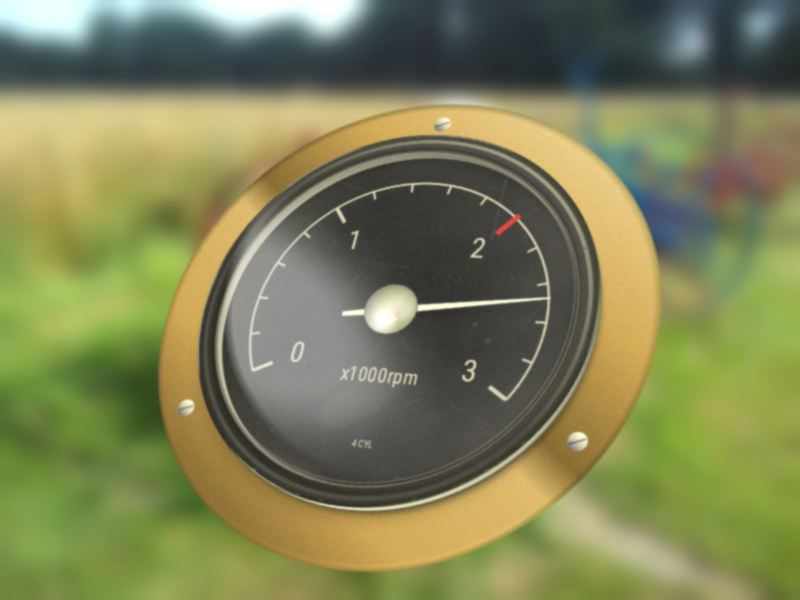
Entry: 2500,rpm
